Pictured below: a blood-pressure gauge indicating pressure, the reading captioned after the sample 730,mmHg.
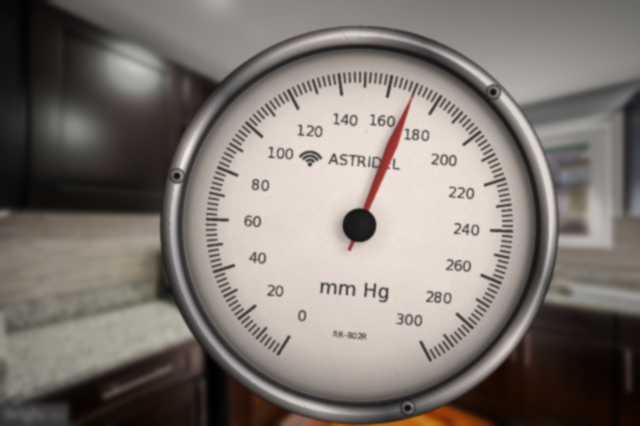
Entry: 170,mmHg
